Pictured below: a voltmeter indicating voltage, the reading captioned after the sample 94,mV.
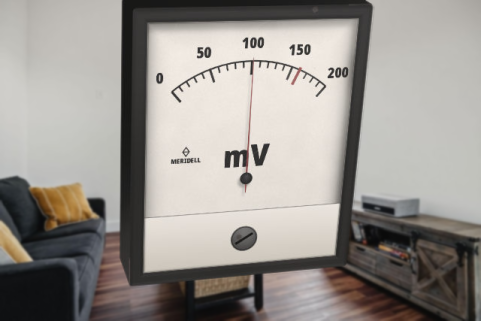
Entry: 100,mV
